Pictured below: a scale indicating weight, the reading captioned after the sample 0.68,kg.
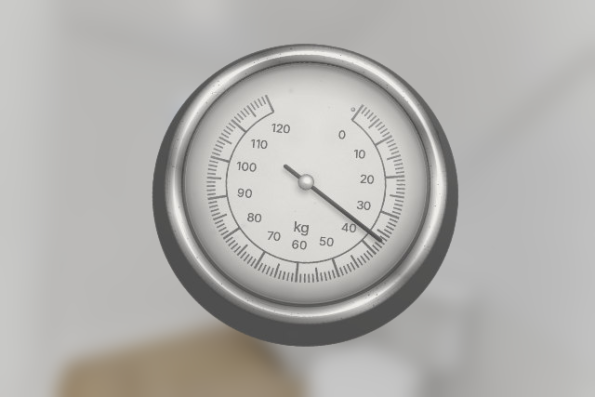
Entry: 37,kg
